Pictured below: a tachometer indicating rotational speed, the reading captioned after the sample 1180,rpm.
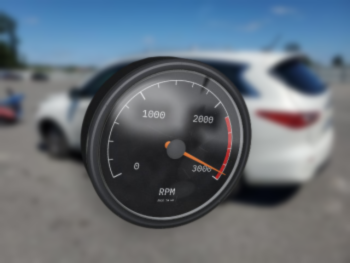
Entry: 2900,rpm
